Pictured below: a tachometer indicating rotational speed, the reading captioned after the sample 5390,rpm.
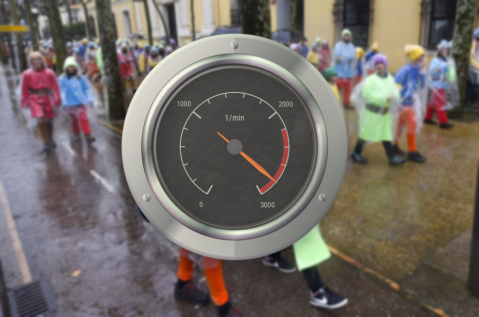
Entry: 2800,rpm
